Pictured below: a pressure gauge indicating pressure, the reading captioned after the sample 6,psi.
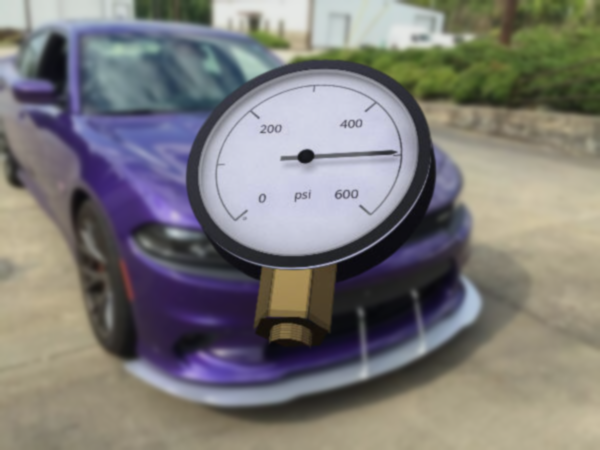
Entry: 500,psi
